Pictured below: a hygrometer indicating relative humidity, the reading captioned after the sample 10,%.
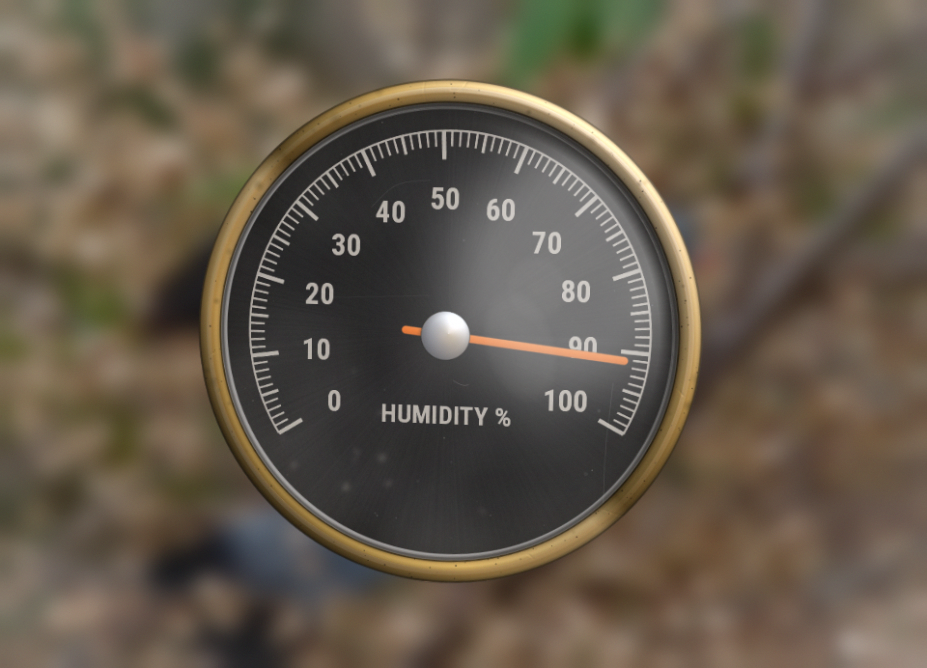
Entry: 91,%
